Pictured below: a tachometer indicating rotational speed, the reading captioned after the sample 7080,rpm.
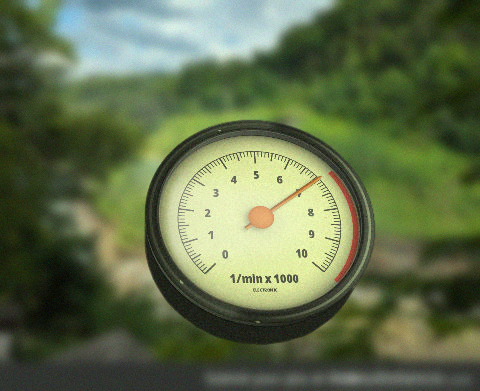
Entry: 7000,rpm
